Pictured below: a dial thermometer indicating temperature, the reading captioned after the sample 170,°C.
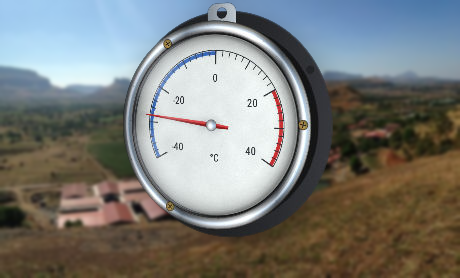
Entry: -28,°C
